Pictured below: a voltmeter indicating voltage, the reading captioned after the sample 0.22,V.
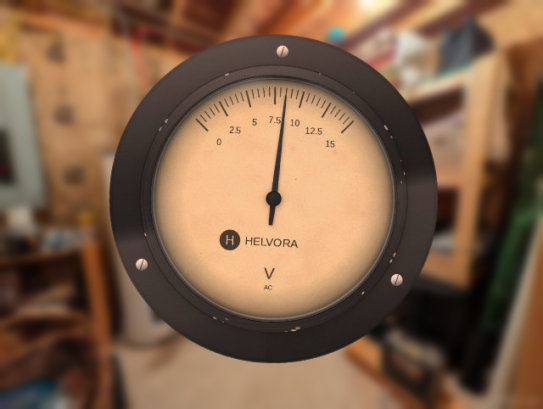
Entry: 8.5,V
